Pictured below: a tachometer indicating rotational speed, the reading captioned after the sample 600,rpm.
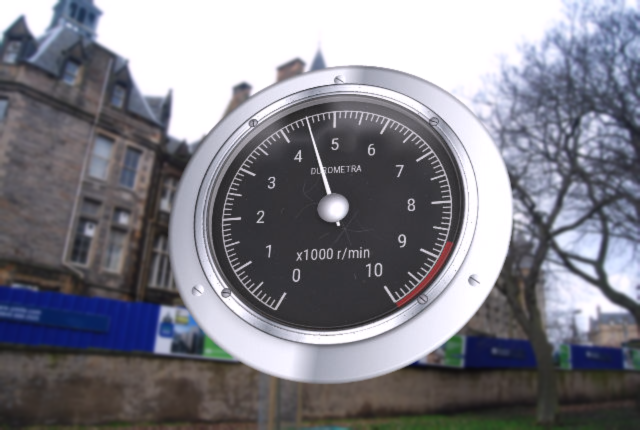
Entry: 4500,rpm
